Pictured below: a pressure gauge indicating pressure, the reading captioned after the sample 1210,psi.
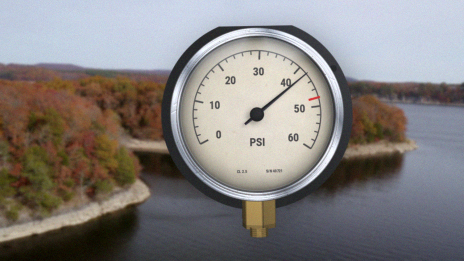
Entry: 42,psi
